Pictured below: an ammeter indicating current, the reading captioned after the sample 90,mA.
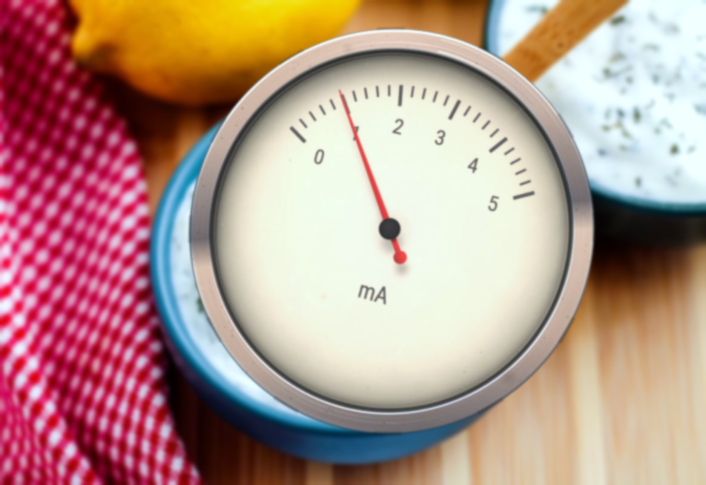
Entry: 1,mA
